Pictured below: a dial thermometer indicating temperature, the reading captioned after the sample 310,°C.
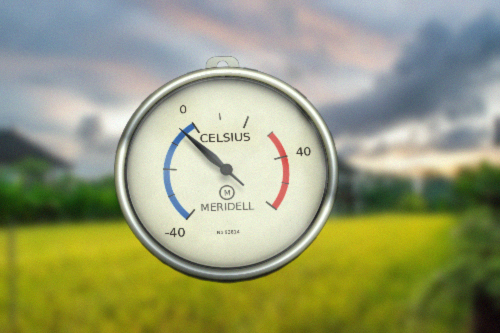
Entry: -5,°C
